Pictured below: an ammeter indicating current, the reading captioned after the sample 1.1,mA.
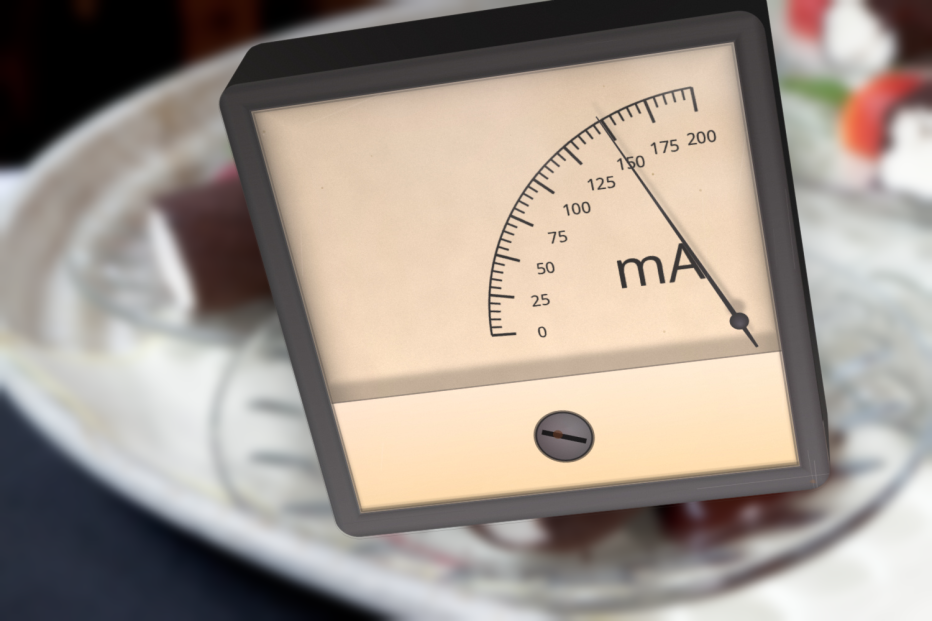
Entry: 150,mA
